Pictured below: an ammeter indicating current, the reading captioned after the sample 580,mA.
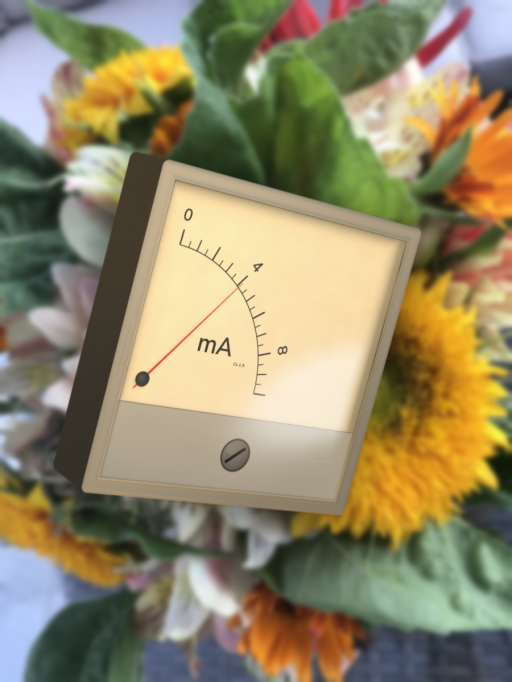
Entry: 4,mA
